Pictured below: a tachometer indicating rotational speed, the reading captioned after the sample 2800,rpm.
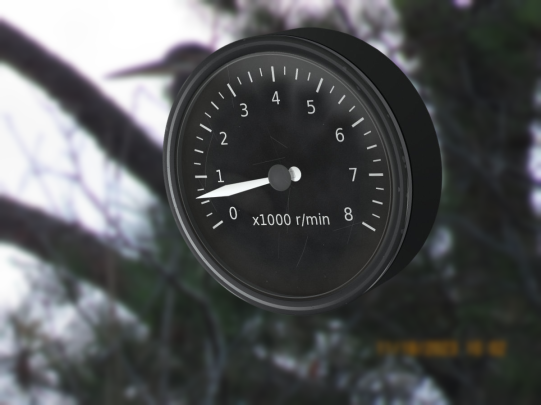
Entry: 625,rpm
